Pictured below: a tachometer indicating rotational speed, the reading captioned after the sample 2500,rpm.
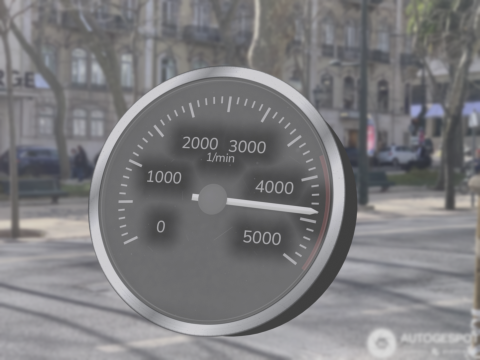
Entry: 4400,rpm
